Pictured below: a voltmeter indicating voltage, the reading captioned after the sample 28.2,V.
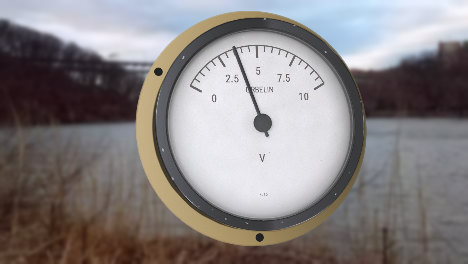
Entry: 3.5,V
